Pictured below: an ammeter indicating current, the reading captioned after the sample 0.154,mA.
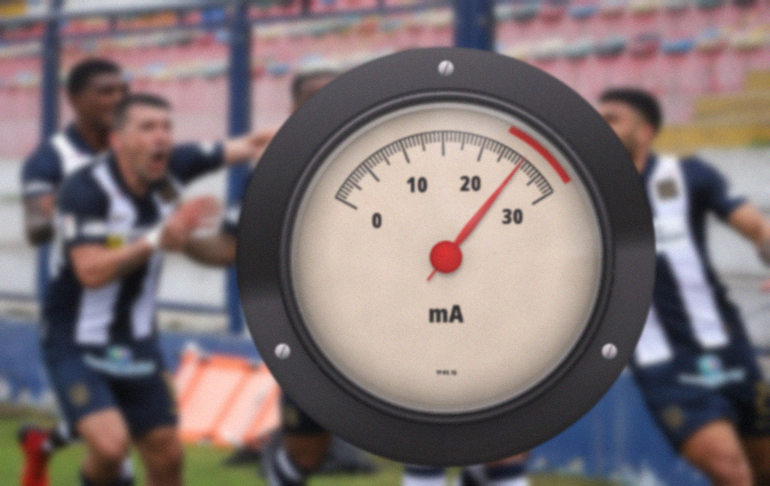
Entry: 25,mA
